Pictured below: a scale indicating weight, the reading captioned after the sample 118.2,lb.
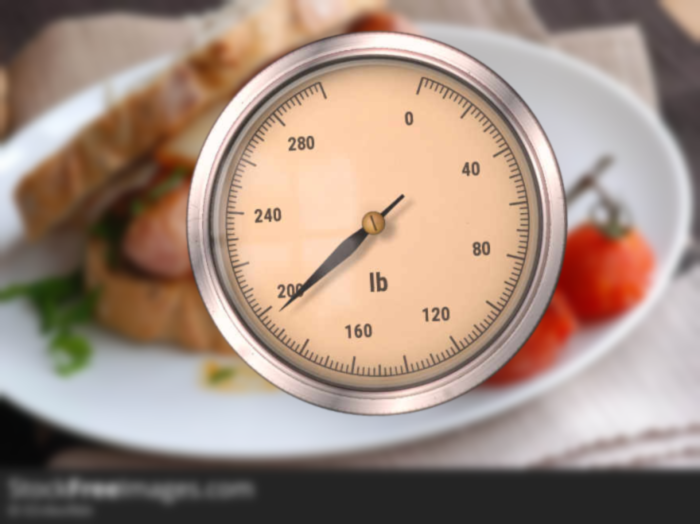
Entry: 196,lb
